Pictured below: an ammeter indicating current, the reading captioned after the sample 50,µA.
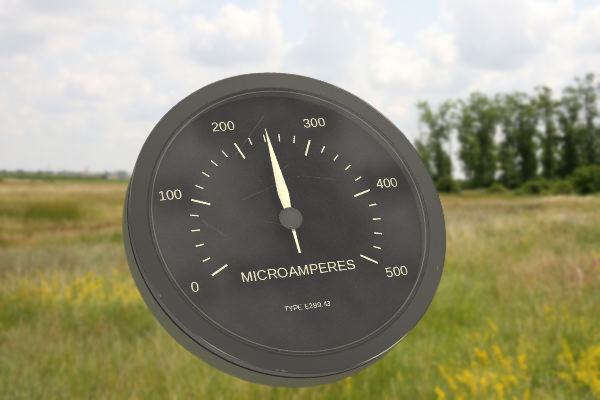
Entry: 240,µA
